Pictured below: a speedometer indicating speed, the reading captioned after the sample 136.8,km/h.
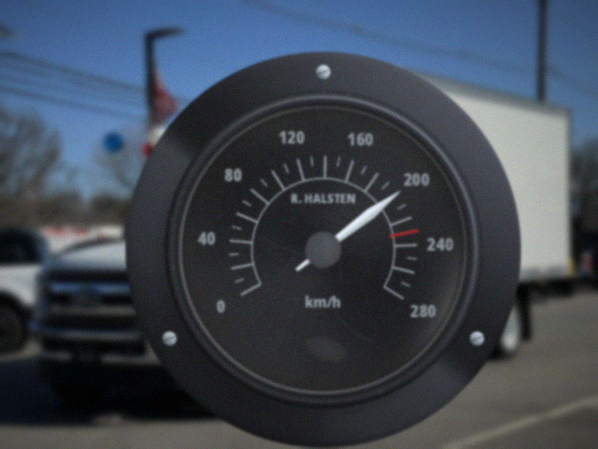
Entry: 200,km/h
